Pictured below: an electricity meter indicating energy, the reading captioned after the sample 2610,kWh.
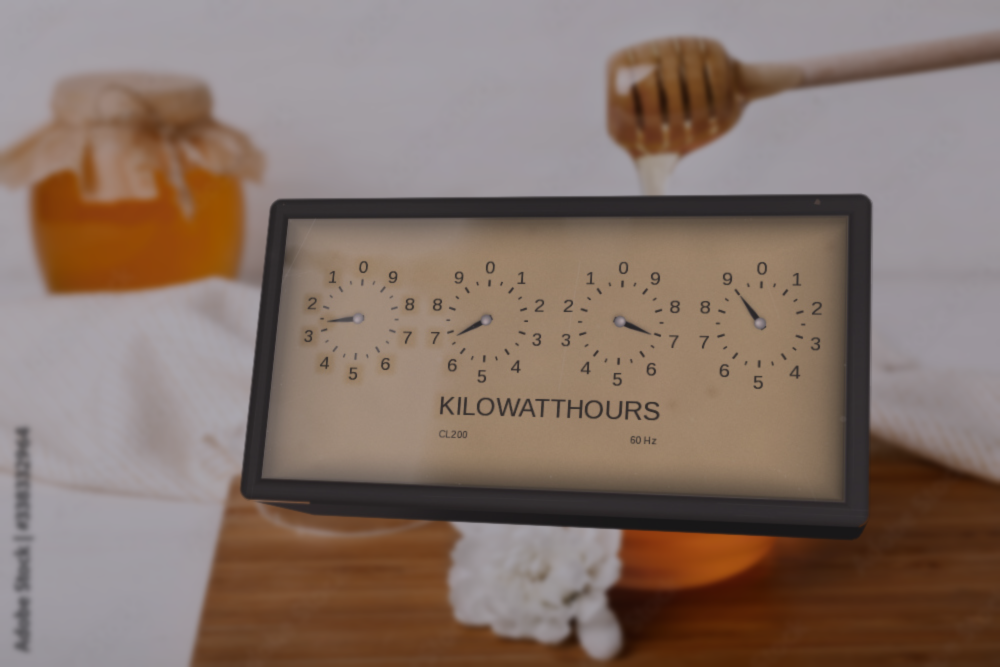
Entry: 2669,kWh
